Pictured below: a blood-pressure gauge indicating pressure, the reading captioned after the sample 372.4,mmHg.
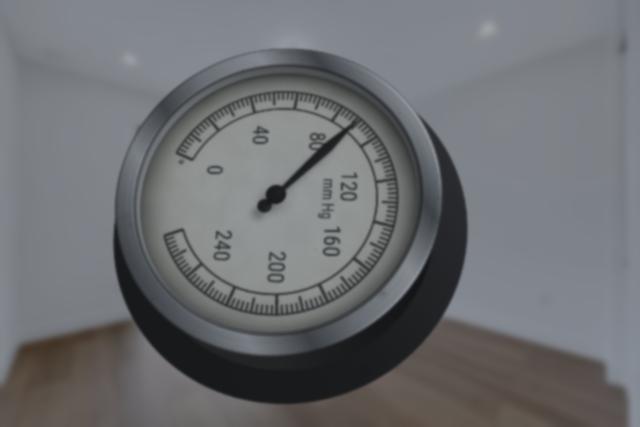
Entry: 90,mmHg
